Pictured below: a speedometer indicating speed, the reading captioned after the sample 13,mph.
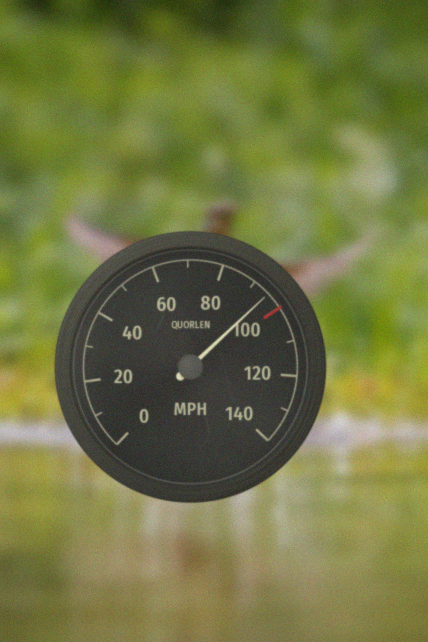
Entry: 95,mph
